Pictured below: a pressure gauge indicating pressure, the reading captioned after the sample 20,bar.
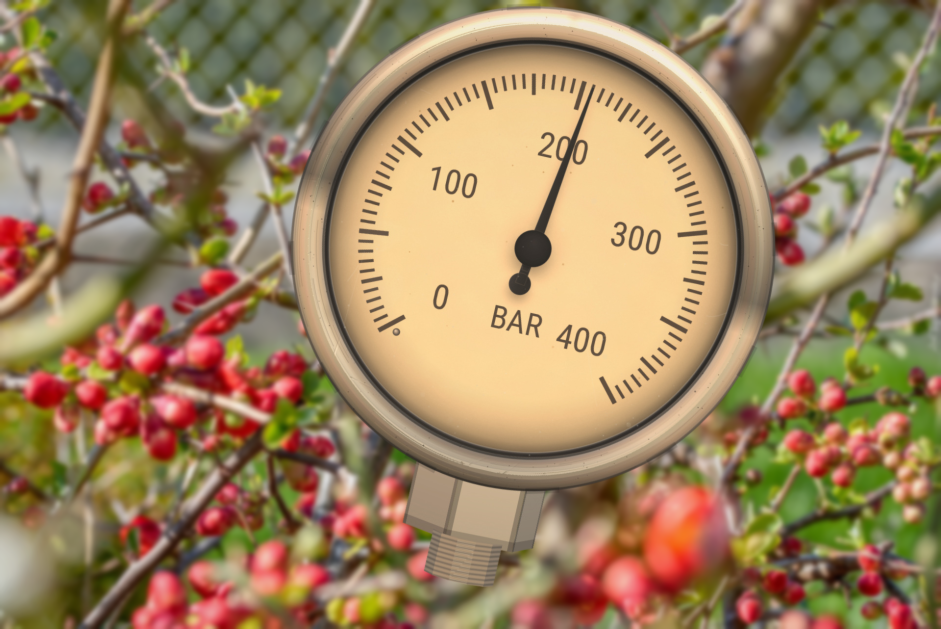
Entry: 205,bar
